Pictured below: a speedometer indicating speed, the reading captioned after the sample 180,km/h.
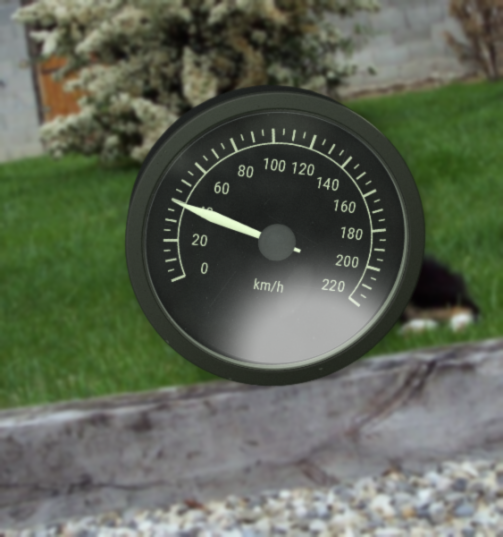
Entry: 40,km/h
